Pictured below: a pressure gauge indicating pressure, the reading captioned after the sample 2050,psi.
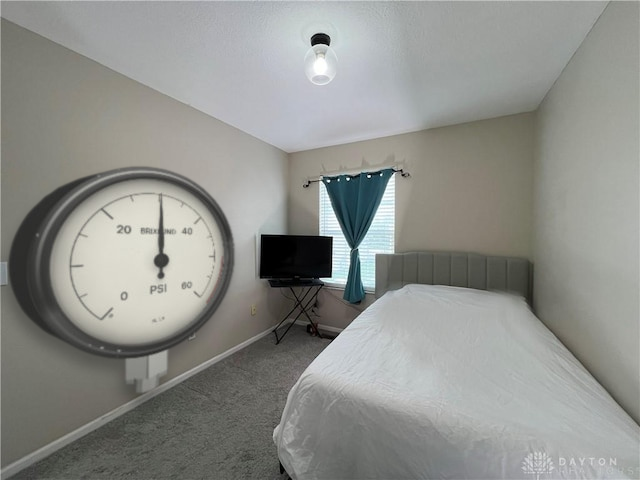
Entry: 30,psi
